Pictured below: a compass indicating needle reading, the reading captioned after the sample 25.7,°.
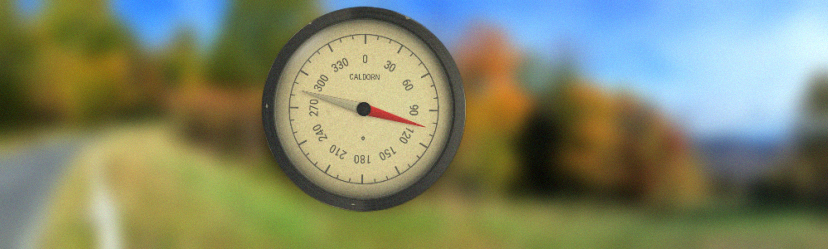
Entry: 105,°
